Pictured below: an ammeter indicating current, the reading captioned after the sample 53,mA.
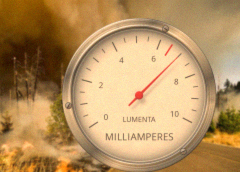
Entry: 7,mA
